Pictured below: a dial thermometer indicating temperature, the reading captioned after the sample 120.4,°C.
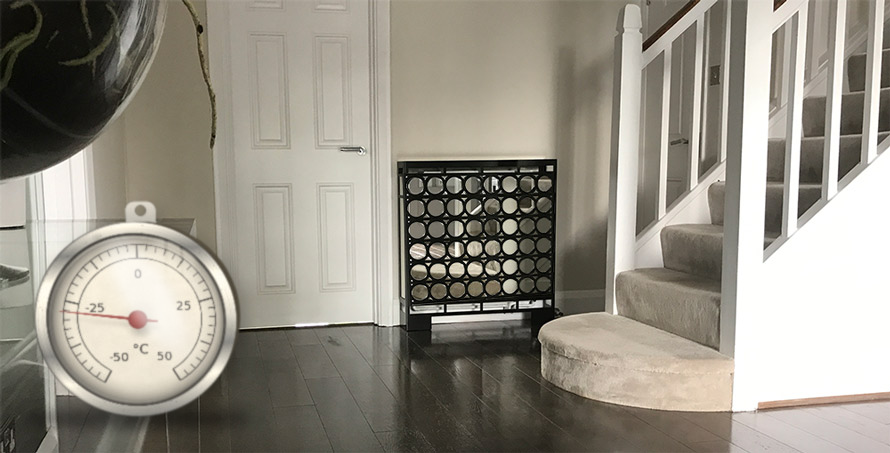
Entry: -27.5,°C
